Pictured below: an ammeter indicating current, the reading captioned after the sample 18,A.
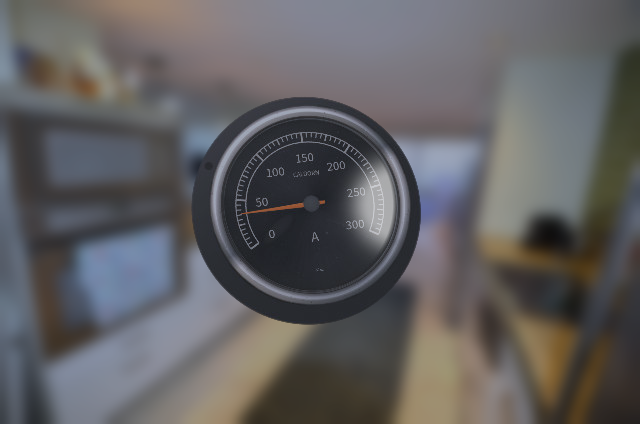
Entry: 35,A
